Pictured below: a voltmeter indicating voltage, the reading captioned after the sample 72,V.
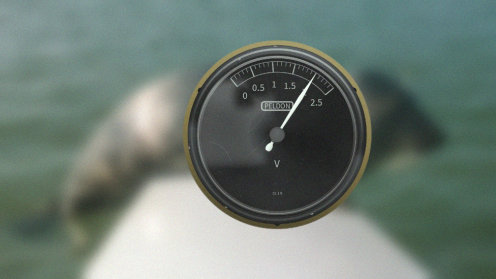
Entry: 2,V
